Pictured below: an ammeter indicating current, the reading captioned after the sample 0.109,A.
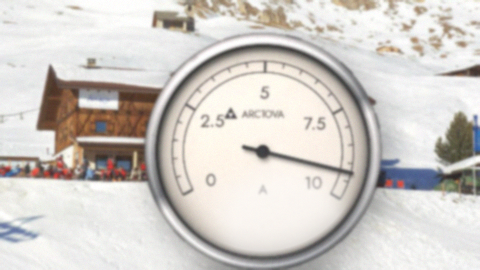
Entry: 9.25,A
